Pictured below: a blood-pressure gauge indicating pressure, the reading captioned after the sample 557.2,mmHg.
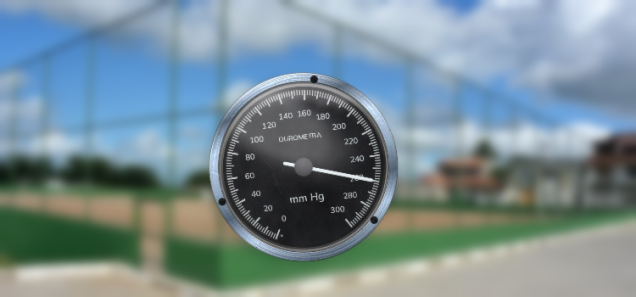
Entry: 260,mmHg
